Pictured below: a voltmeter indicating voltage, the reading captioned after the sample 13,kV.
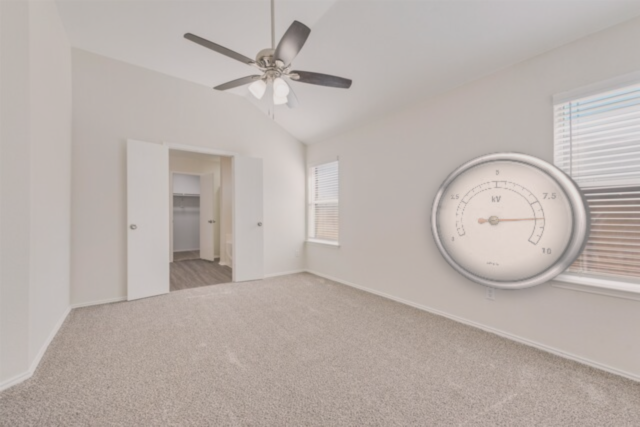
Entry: 8.5,kV
